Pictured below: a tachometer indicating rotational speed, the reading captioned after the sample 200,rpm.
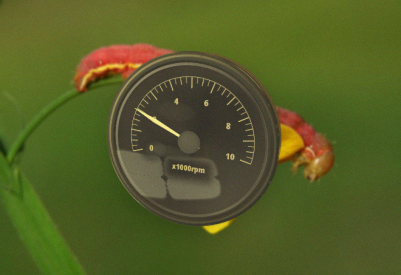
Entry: 2000,rpm
